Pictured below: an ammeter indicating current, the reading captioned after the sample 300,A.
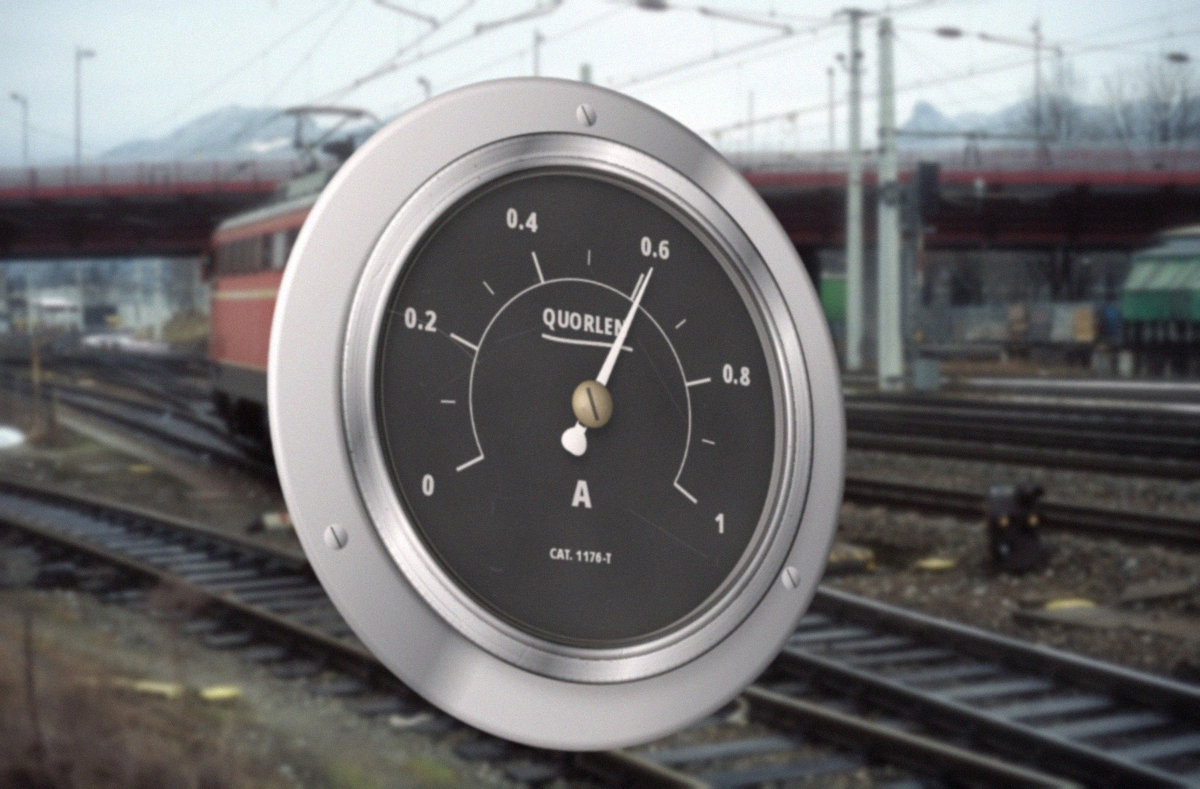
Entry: 0.6,A
